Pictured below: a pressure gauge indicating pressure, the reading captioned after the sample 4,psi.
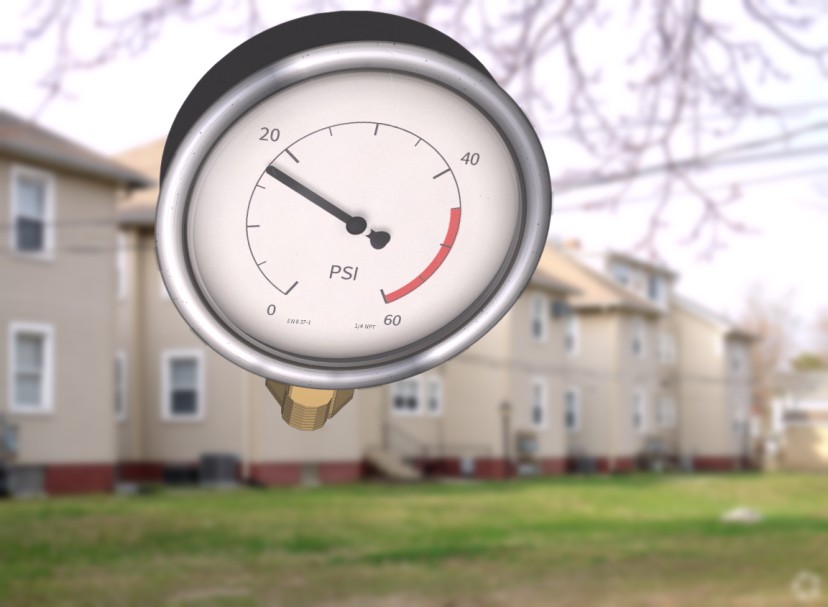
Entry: 17.5,psi
